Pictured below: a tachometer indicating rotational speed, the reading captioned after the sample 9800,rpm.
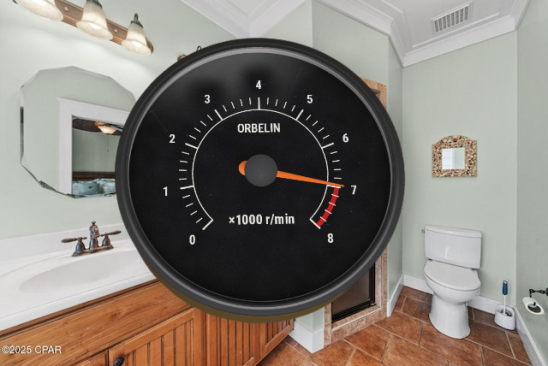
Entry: 7000,rpm
